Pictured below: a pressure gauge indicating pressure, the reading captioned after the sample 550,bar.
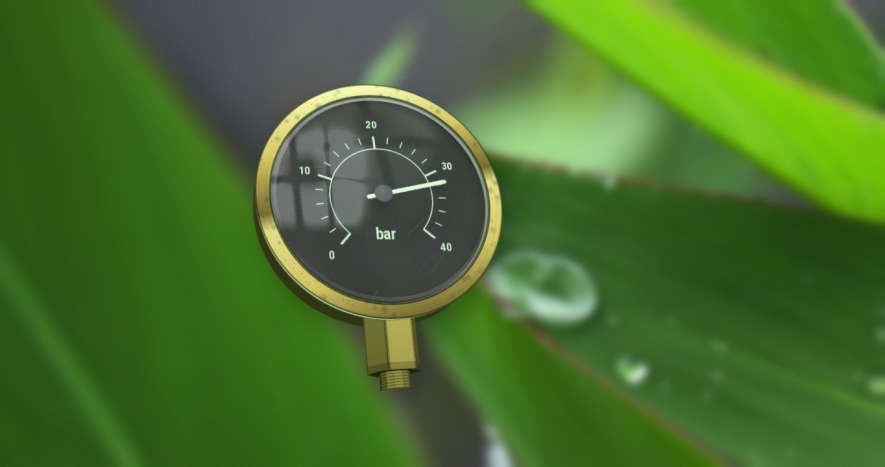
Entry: 32,bar
